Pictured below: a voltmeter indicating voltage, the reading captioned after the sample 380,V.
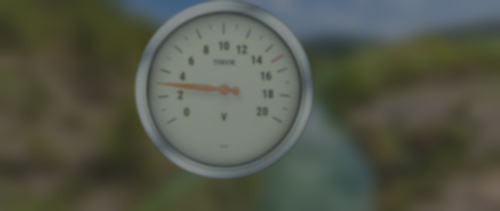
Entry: 3,V
